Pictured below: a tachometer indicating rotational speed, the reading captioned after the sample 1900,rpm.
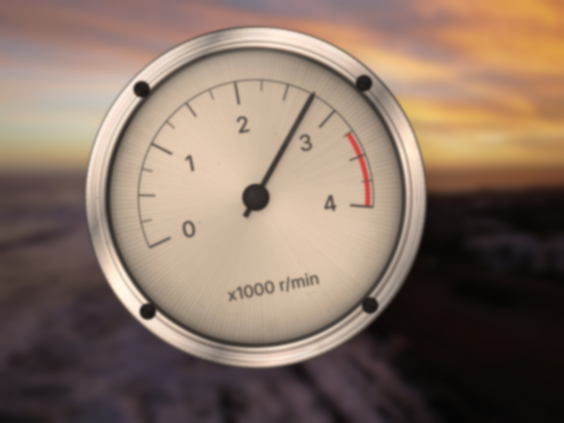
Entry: 2750,rpm
